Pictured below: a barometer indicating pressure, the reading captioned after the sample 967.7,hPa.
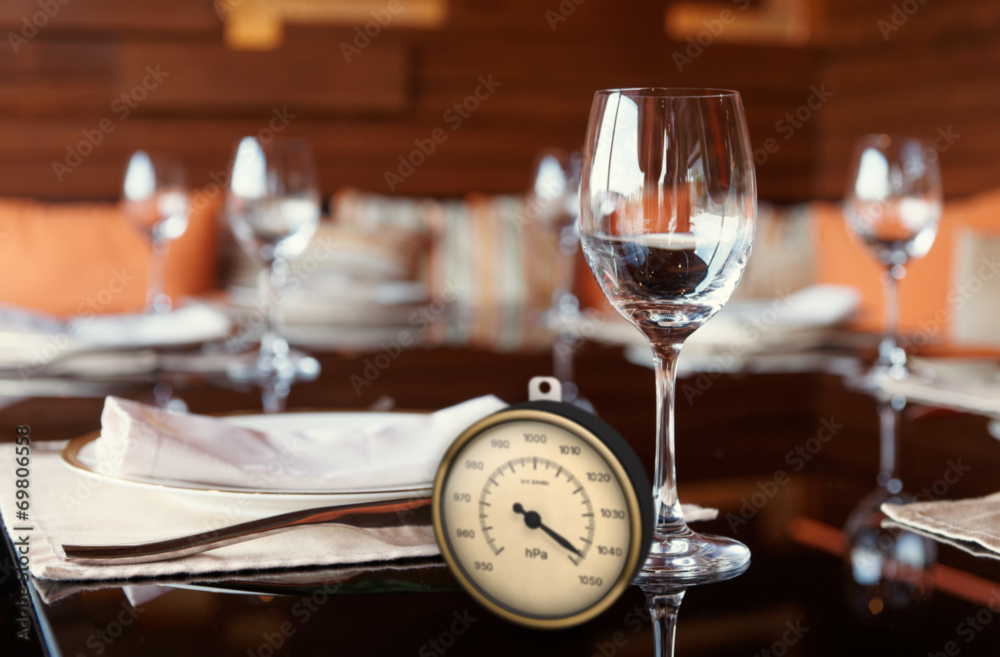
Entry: 1045,hPa
